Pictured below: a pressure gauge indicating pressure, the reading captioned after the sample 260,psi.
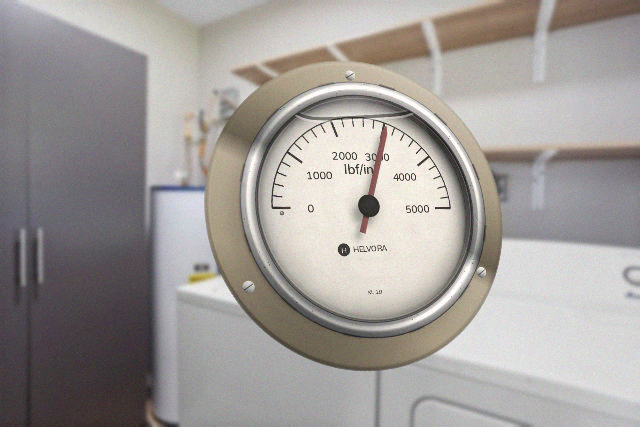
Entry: 3000,psi
